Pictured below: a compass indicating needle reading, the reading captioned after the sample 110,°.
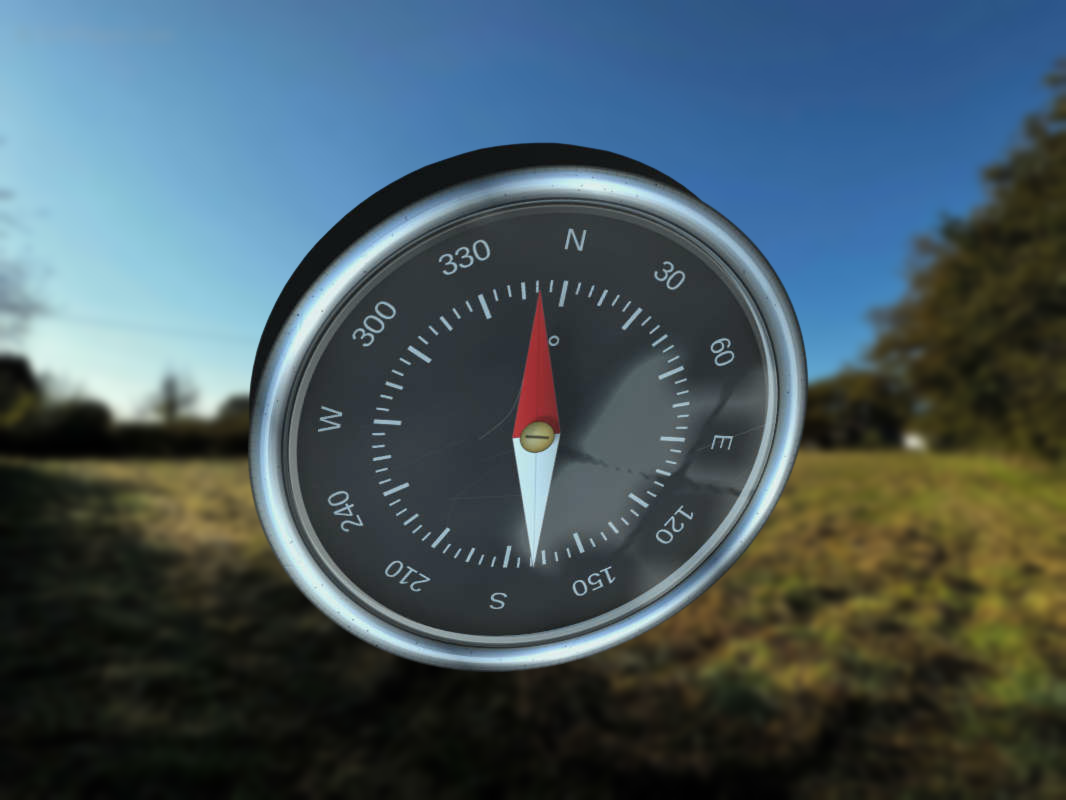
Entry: 350,°
